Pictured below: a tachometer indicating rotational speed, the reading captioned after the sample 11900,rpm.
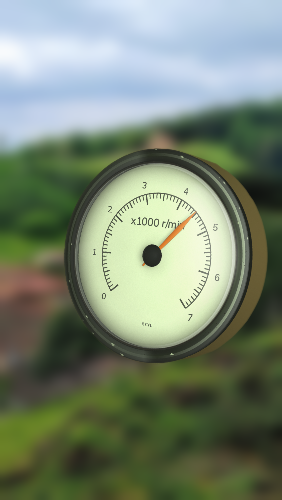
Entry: 4500,rpm
